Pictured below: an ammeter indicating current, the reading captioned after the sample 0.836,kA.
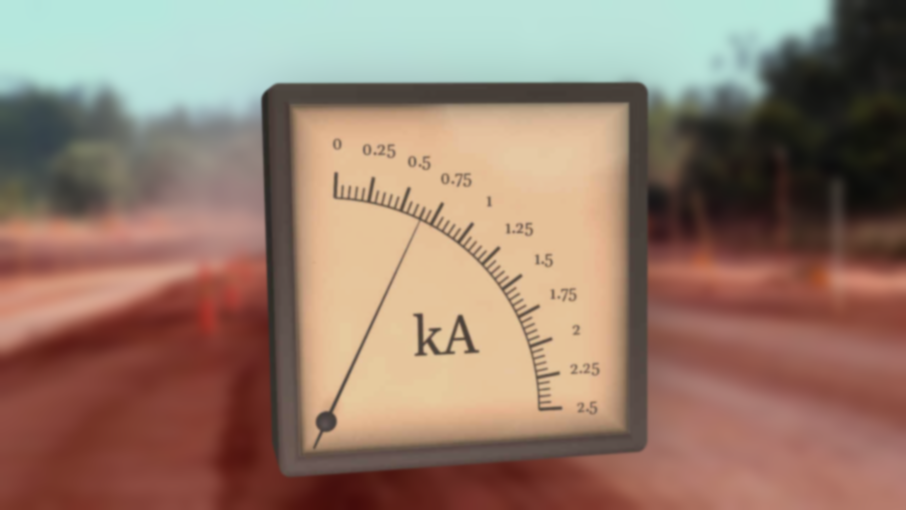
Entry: 0.65,kA
